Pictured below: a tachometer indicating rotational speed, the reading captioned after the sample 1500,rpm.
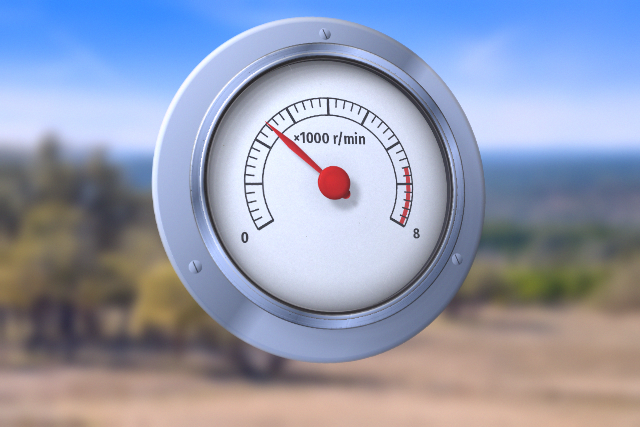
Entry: 2400,rpm
